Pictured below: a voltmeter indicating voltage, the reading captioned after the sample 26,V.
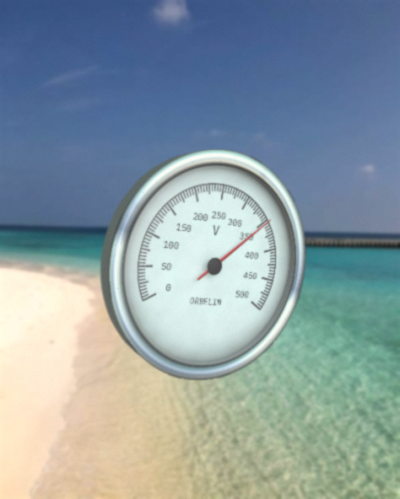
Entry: 350,V
